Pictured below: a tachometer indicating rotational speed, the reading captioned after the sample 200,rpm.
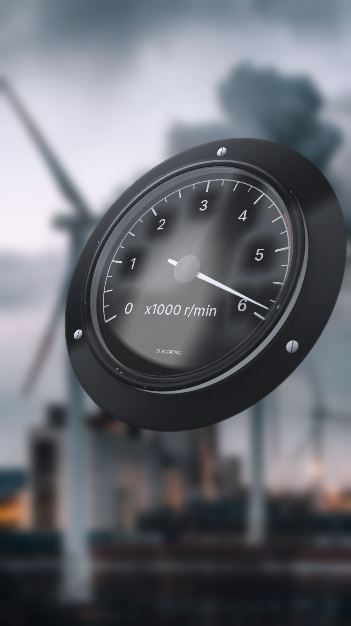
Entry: 5875,rpm
